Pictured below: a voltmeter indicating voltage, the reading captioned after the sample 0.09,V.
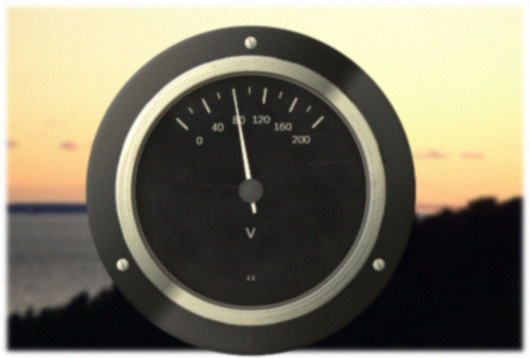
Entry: 80,V
